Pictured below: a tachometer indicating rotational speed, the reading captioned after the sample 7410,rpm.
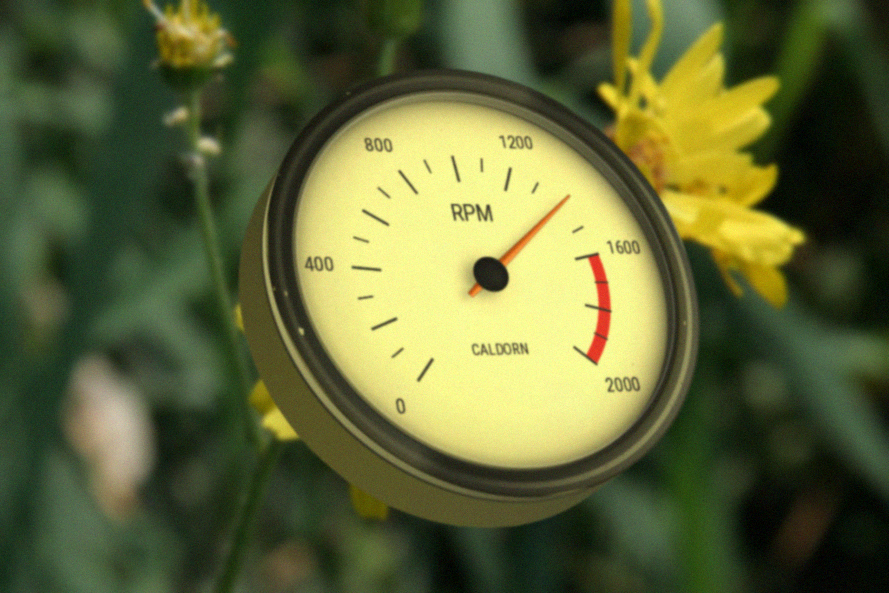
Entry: 1400,rpm
